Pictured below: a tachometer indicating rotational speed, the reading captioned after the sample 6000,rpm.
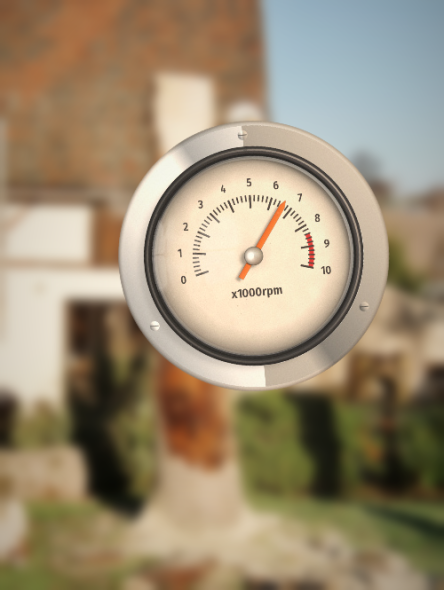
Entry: 6600,rpm
